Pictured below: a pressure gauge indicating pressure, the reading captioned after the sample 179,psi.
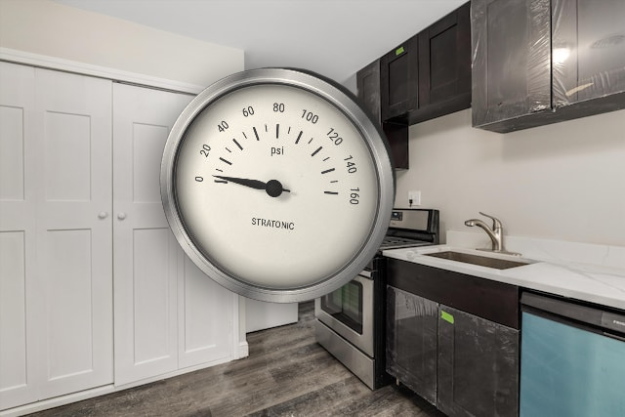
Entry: 5,psi
